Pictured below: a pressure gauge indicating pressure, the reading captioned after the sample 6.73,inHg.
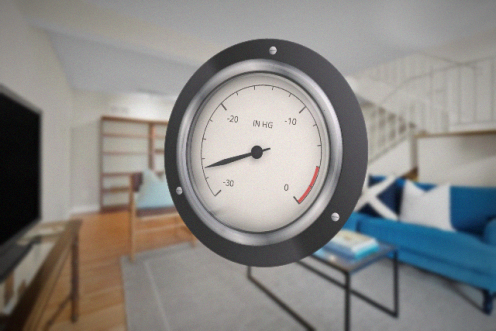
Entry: -27,inHg
